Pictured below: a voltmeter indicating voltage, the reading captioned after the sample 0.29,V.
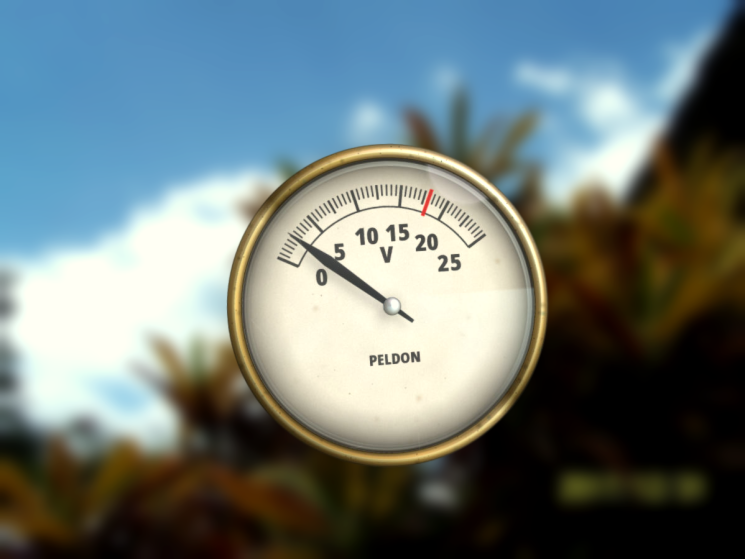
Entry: 2.5,V
